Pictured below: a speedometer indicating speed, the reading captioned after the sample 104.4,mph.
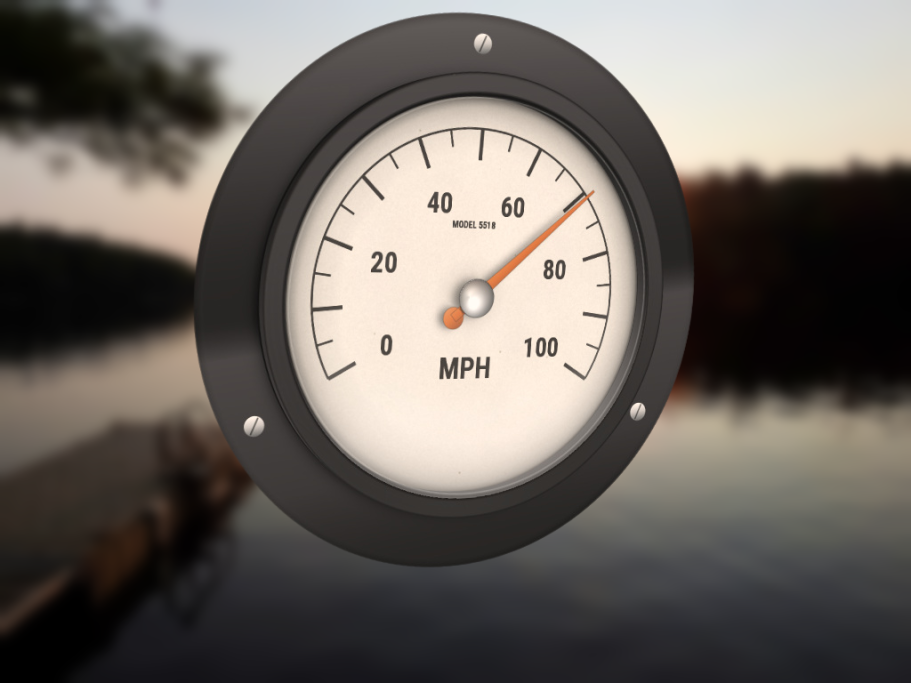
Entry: 70,mph
